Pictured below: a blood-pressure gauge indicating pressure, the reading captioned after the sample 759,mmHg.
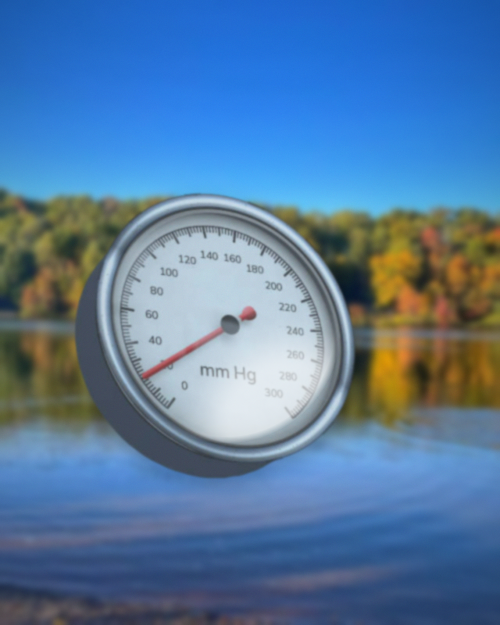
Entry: 20,mmHg
